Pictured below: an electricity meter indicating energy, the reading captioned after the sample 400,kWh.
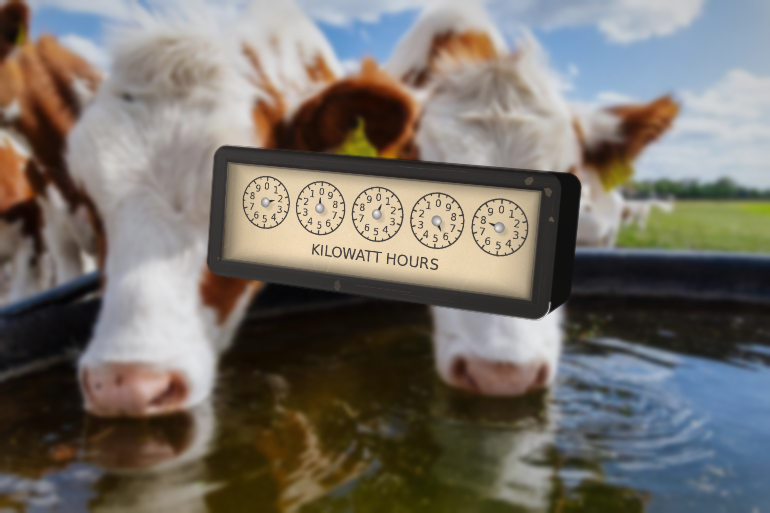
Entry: 20058,kWh
